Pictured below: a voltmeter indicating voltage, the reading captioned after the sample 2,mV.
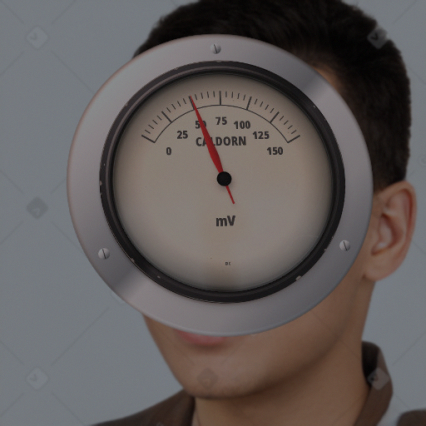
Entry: 50,mV
